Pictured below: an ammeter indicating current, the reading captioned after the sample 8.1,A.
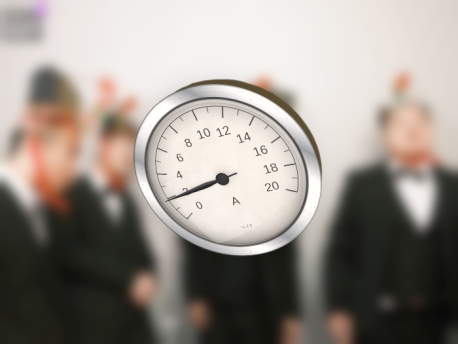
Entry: 2,A
